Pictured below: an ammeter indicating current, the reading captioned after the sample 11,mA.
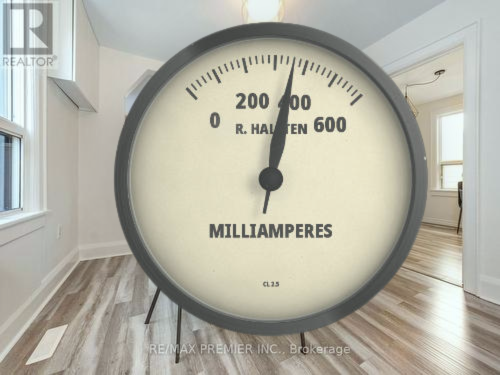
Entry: 360,mA
